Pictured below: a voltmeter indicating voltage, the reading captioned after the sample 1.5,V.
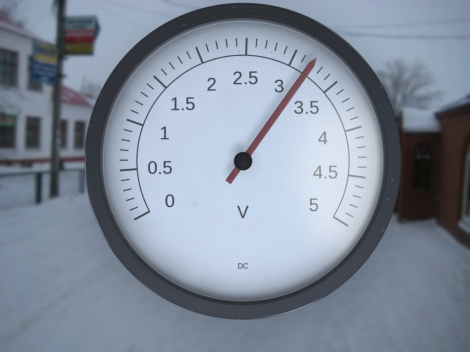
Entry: 3.2,V
